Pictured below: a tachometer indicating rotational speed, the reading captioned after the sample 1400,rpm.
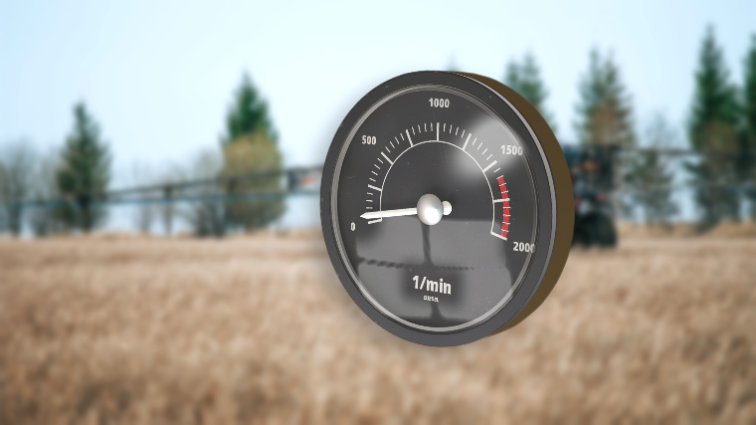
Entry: 50,rpm
